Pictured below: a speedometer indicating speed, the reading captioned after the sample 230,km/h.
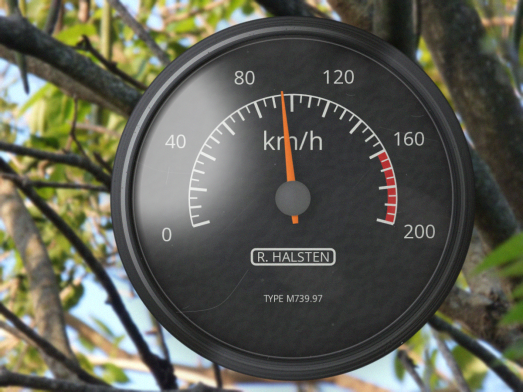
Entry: 95,km/h
